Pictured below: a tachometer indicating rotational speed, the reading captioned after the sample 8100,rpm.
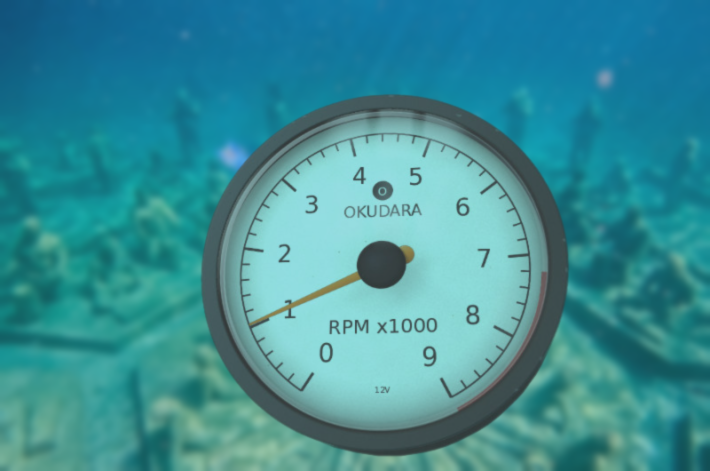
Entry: 1000,rpm
